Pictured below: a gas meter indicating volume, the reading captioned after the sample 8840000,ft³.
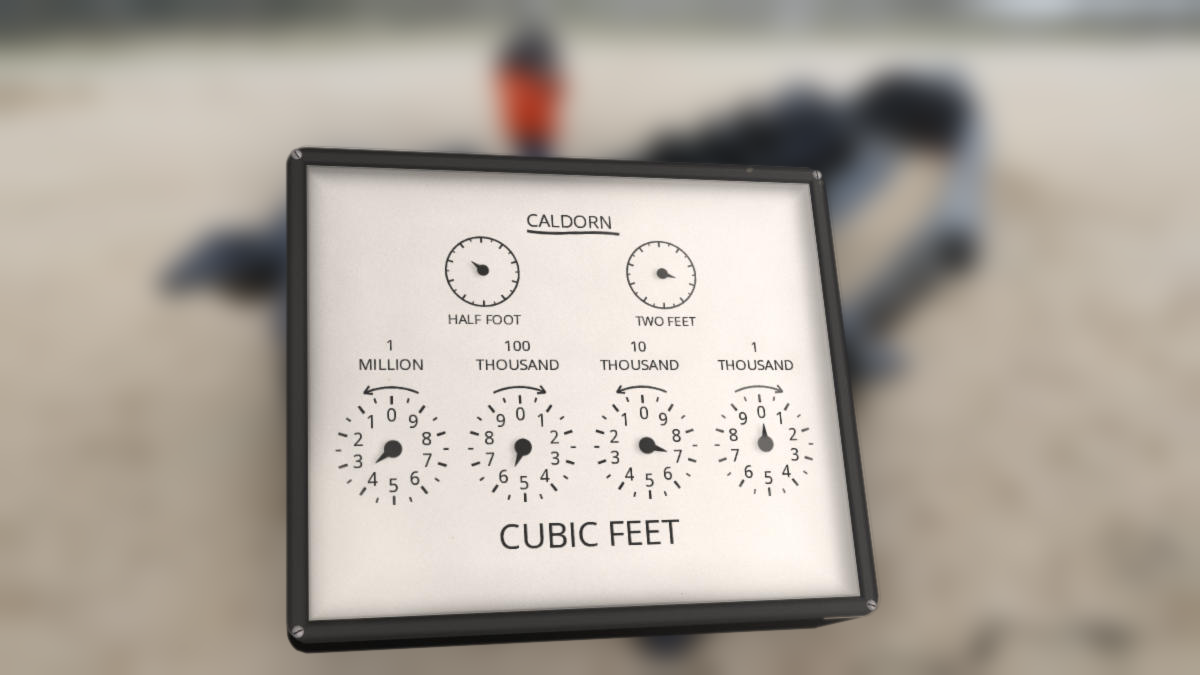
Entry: 357000,ft³
